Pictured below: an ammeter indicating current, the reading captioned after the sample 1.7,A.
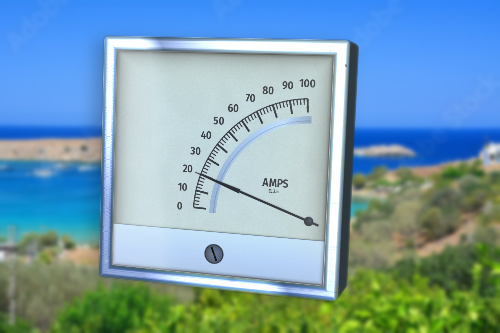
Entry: 20,A
